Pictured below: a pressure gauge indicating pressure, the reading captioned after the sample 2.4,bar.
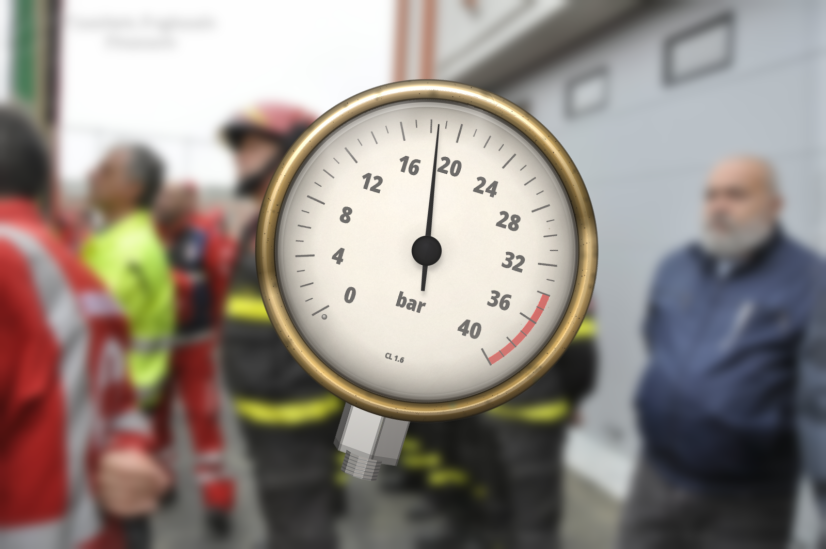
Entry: 18.5,bar
